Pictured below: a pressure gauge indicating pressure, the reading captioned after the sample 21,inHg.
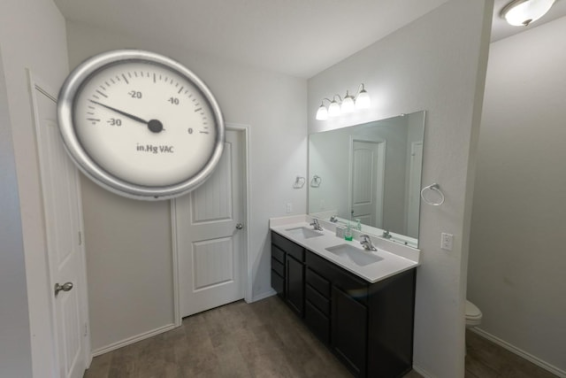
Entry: -27,inHg
